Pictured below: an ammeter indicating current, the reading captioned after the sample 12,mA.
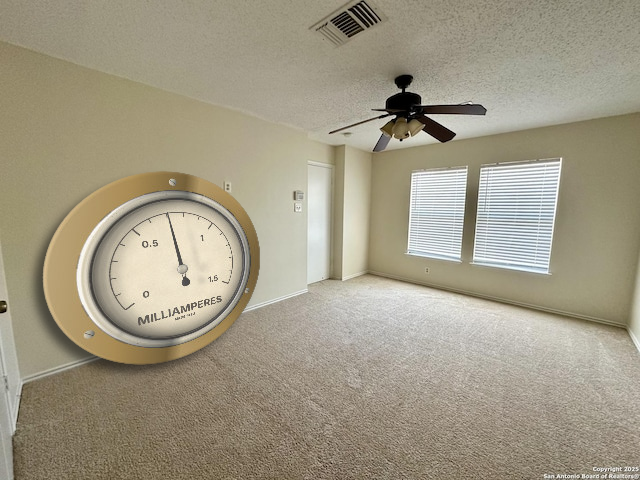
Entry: 0.7,mA
